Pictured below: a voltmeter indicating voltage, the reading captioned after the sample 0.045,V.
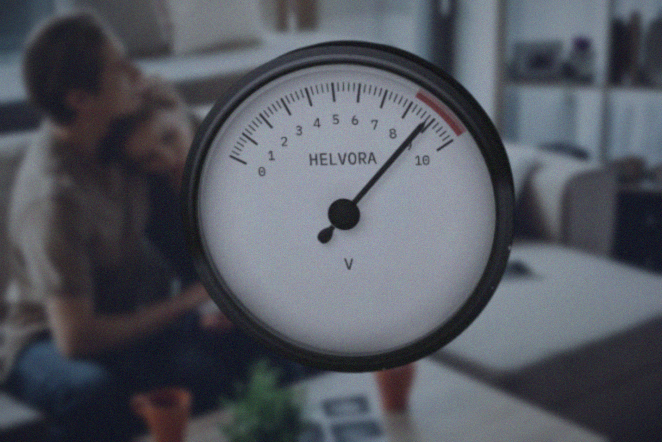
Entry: 8.8,V
